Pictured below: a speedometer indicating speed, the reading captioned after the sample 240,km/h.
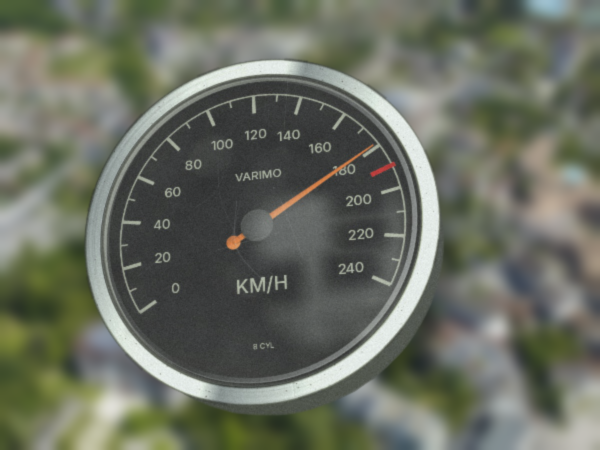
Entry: 180,km/h
